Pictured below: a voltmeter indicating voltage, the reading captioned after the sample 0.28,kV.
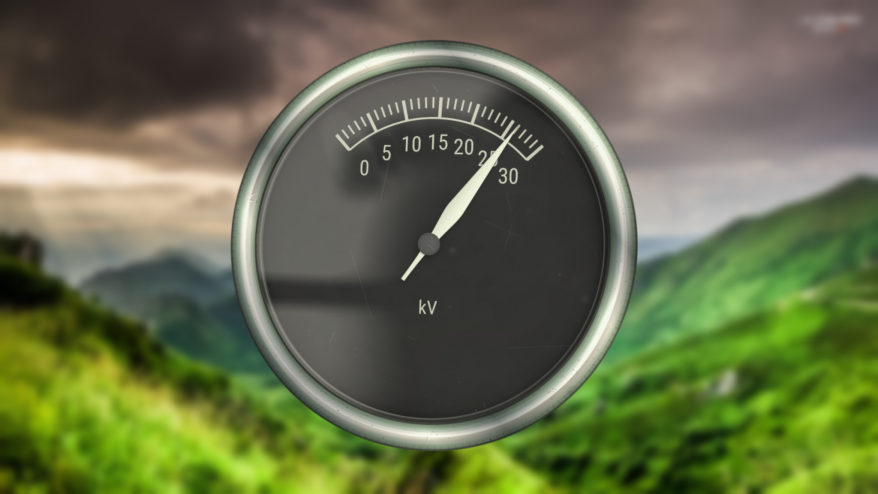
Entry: 26,kV
